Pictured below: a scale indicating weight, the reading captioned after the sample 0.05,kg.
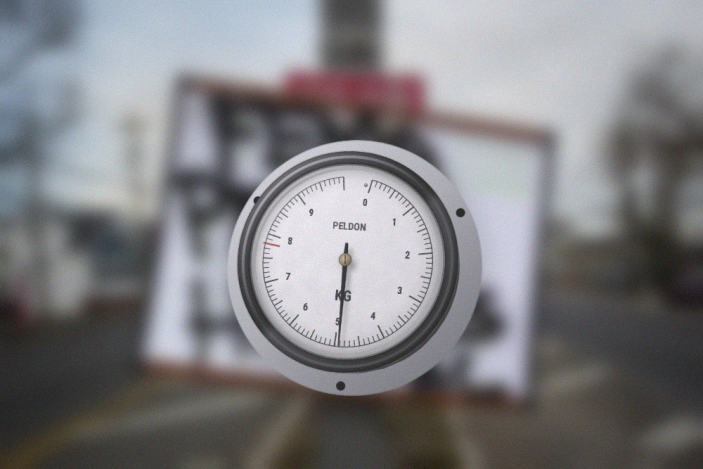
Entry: 4.9,kg
